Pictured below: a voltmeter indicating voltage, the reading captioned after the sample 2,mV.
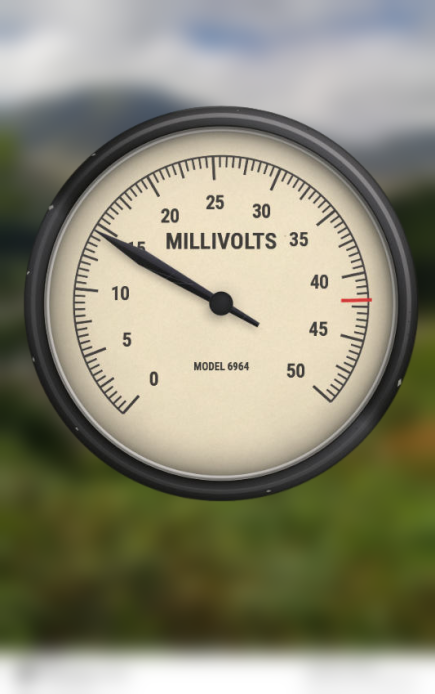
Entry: 14.5,mV
